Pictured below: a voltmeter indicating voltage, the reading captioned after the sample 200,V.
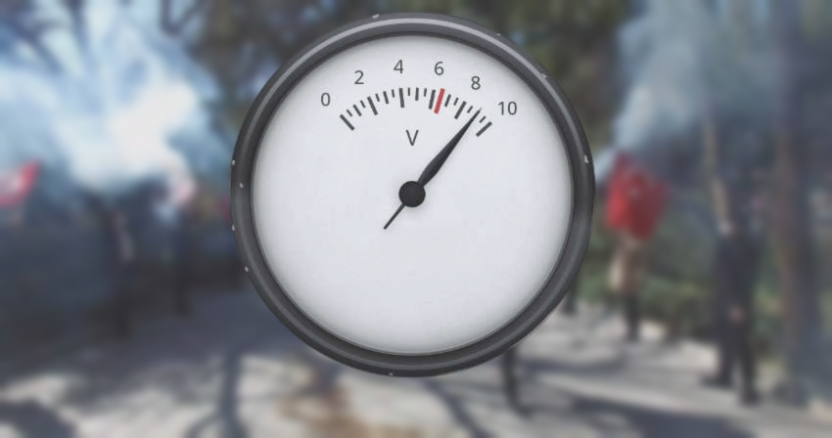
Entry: 9,V
